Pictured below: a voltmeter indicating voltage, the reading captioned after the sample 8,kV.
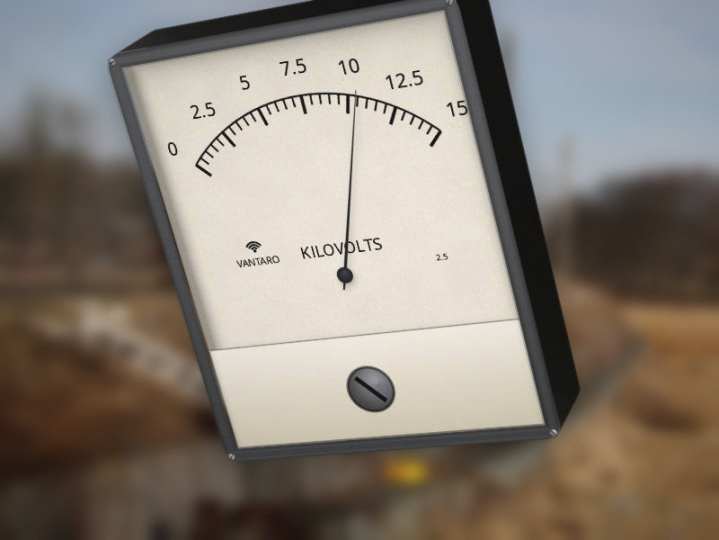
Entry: 10.5,kV
